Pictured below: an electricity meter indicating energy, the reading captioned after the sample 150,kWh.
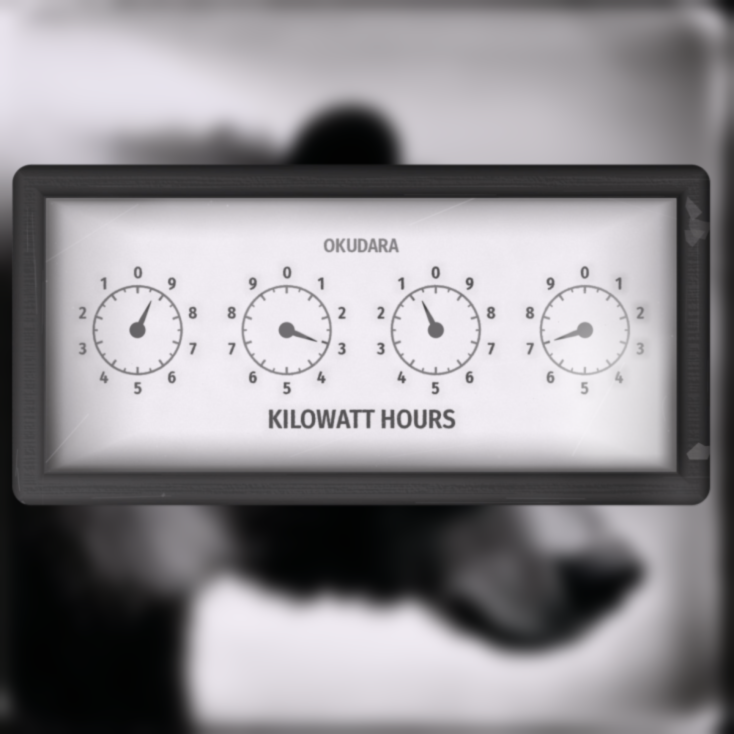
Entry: 9307,kWh
